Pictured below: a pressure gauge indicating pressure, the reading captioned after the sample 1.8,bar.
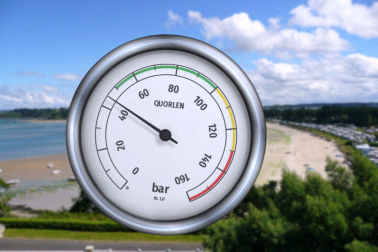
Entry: 45,bar
